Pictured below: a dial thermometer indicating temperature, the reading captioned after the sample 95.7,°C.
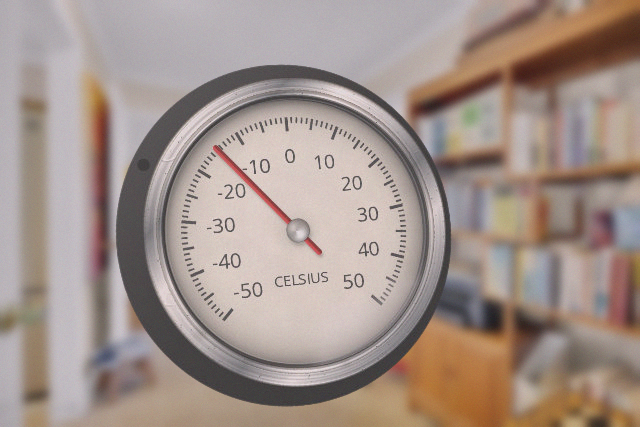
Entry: -15,°C
